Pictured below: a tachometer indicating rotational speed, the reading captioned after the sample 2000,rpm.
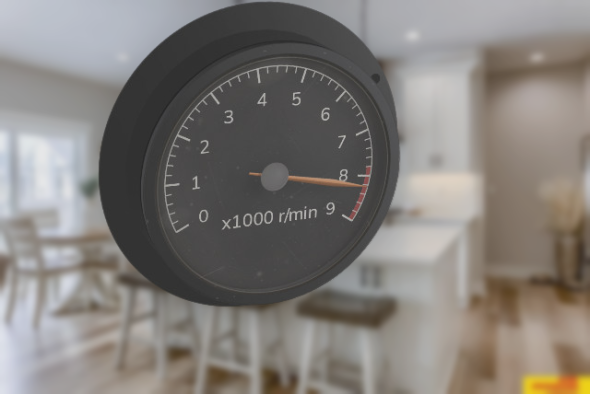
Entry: 8200,rpm
